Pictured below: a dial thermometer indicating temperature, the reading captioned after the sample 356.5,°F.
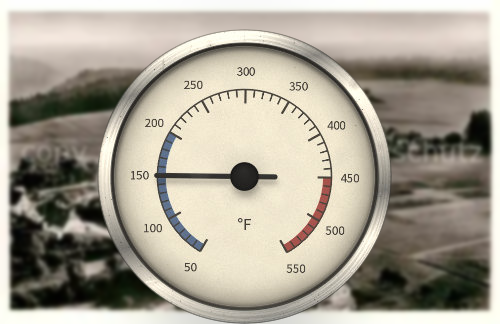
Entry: 150,°F
